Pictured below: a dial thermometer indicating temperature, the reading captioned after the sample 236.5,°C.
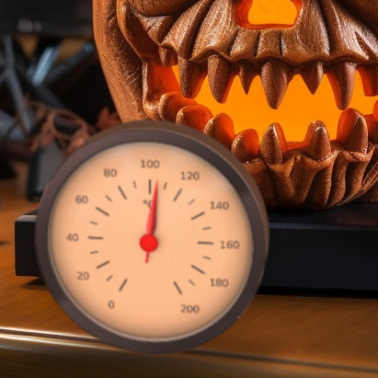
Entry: 105,°C
